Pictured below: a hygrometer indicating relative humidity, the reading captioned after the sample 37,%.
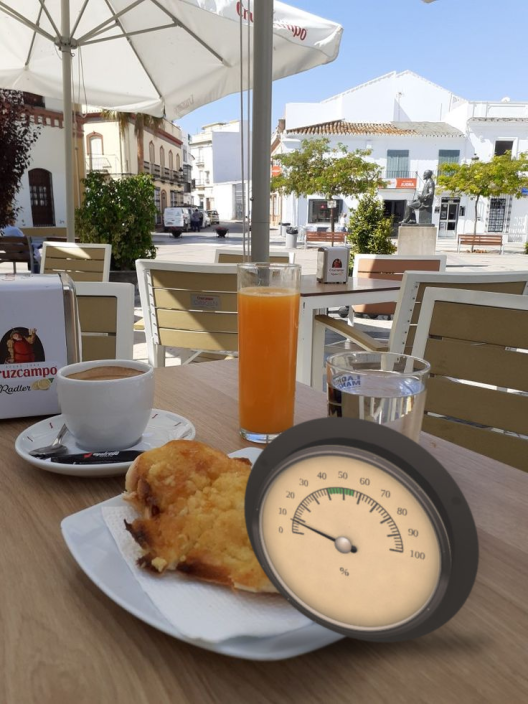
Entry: 10,%
